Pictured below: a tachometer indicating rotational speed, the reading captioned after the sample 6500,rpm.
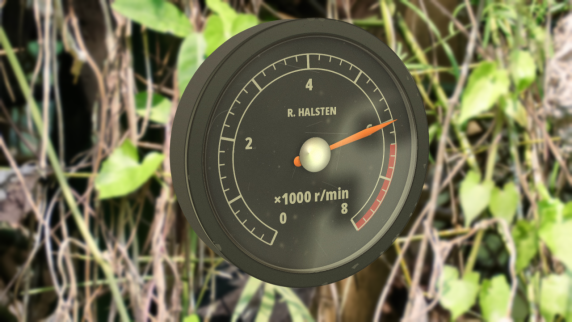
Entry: 6000,rpm
